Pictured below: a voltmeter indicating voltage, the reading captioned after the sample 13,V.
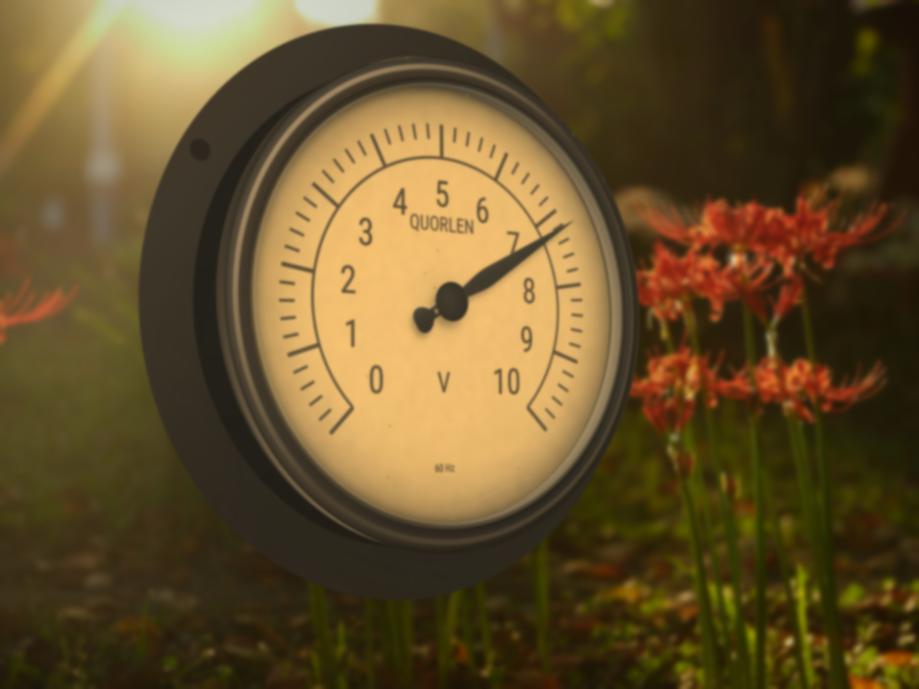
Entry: 7.2,V
